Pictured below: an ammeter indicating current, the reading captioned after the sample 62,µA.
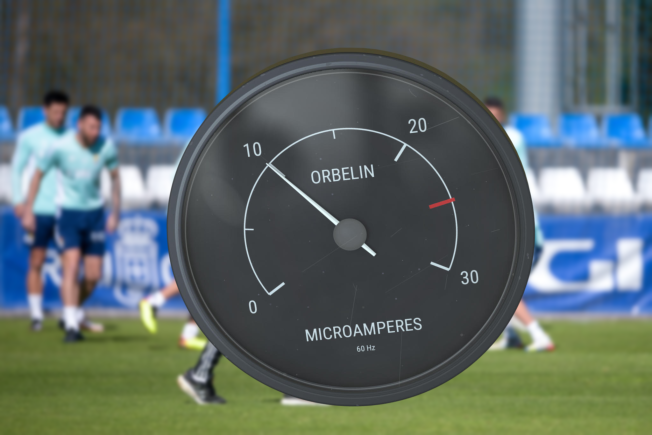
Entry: 10,µA
